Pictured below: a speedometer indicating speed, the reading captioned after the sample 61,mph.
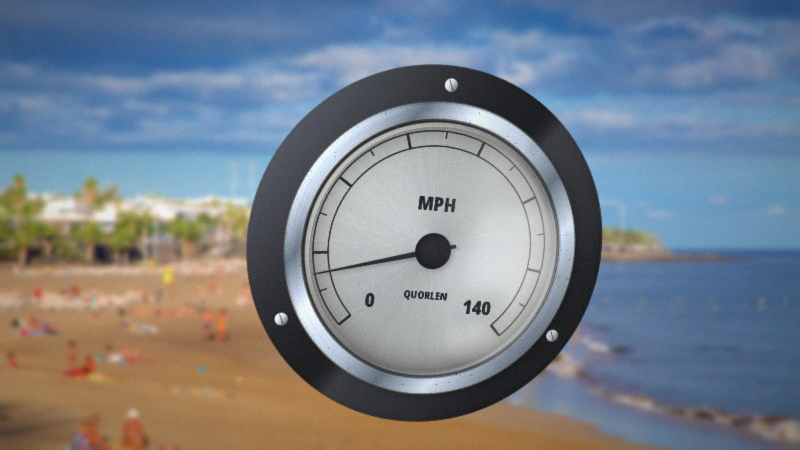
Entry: 15,mph
